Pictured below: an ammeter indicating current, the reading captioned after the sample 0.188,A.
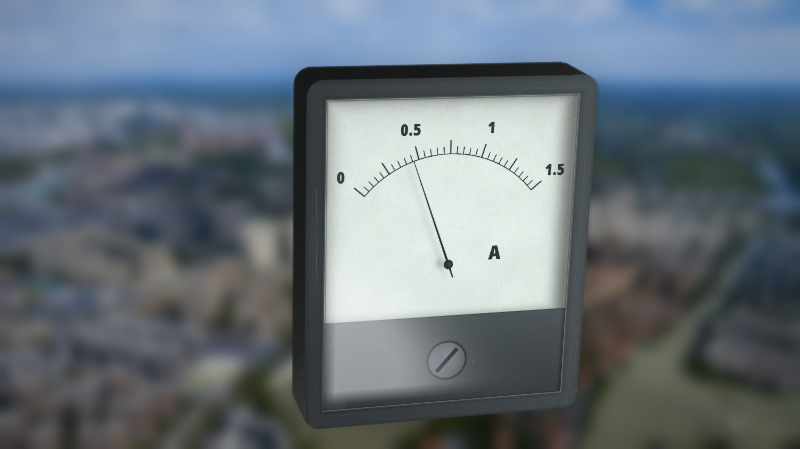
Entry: 0.45,A
